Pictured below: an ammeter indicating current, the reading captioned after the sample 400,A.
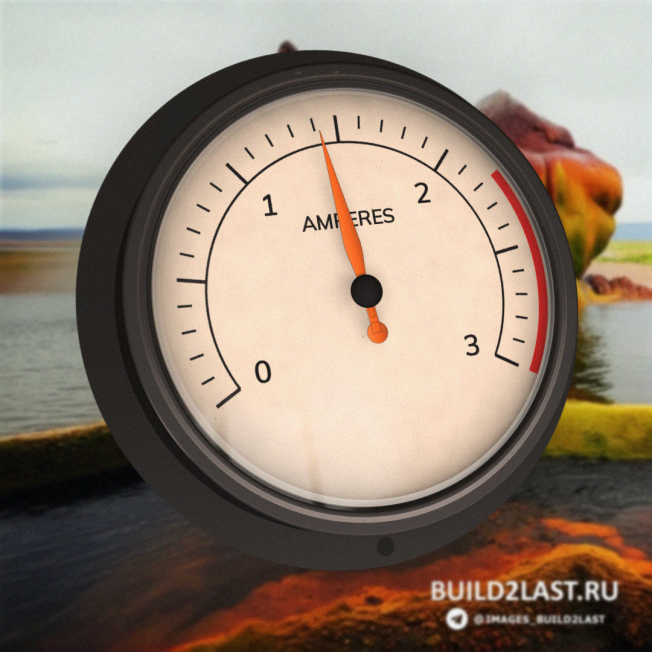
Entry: 1.4,A
